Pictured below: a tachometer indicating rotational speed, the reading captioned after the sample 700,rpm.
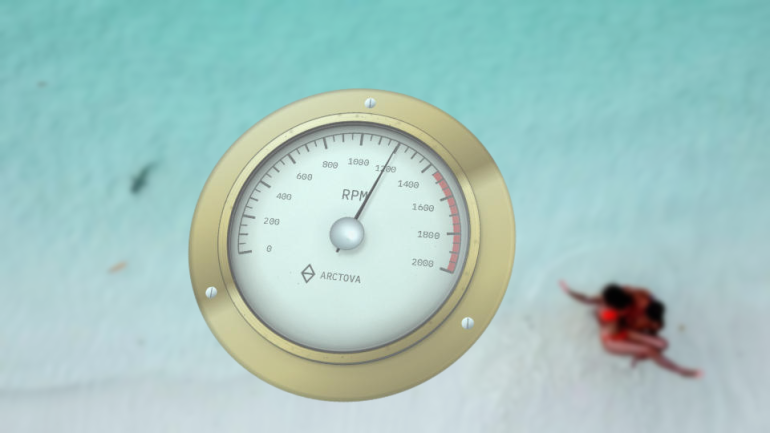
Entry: 1200,rpm
